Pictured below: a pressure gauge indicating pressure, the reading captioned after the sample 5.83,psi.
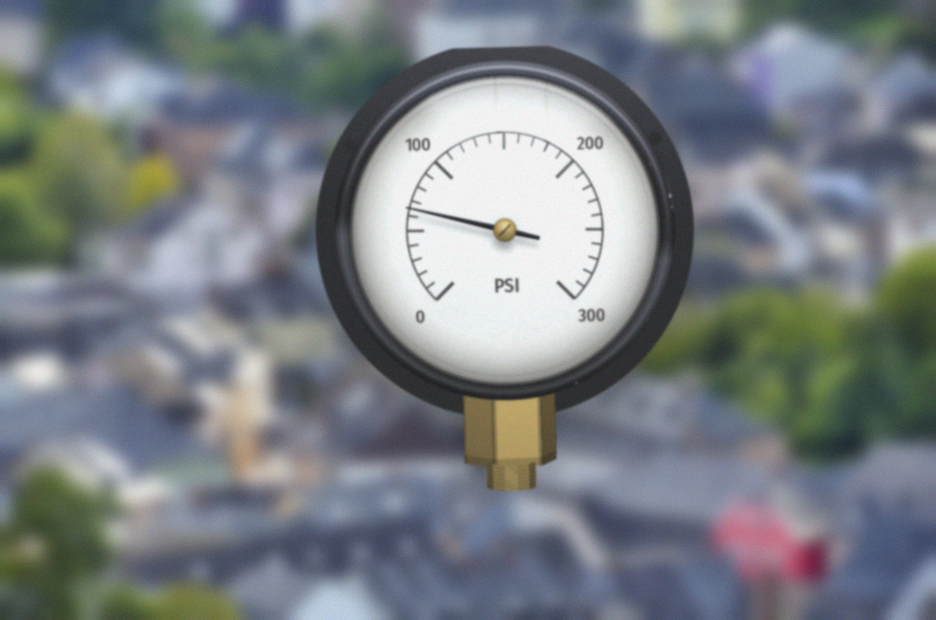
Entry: 65,psi
